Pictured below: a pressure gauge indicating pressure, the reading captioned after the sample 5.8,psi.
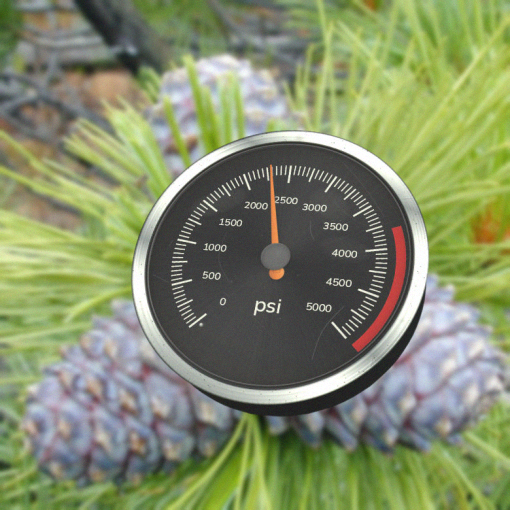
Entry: 2300,psi
